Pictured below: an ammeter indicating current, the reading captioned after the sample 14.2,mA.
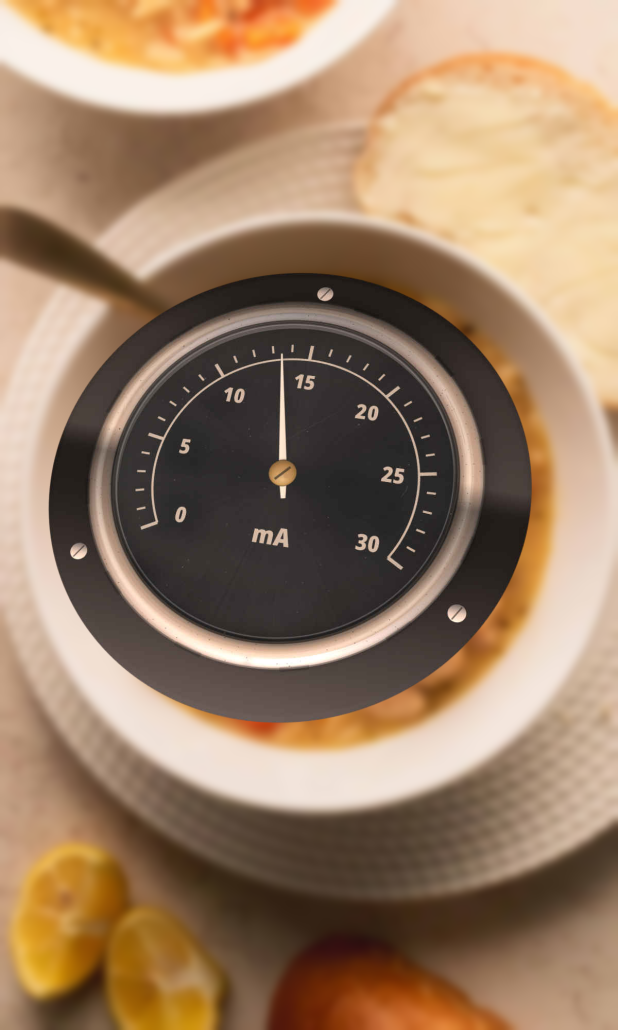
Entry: 13.5,mA
